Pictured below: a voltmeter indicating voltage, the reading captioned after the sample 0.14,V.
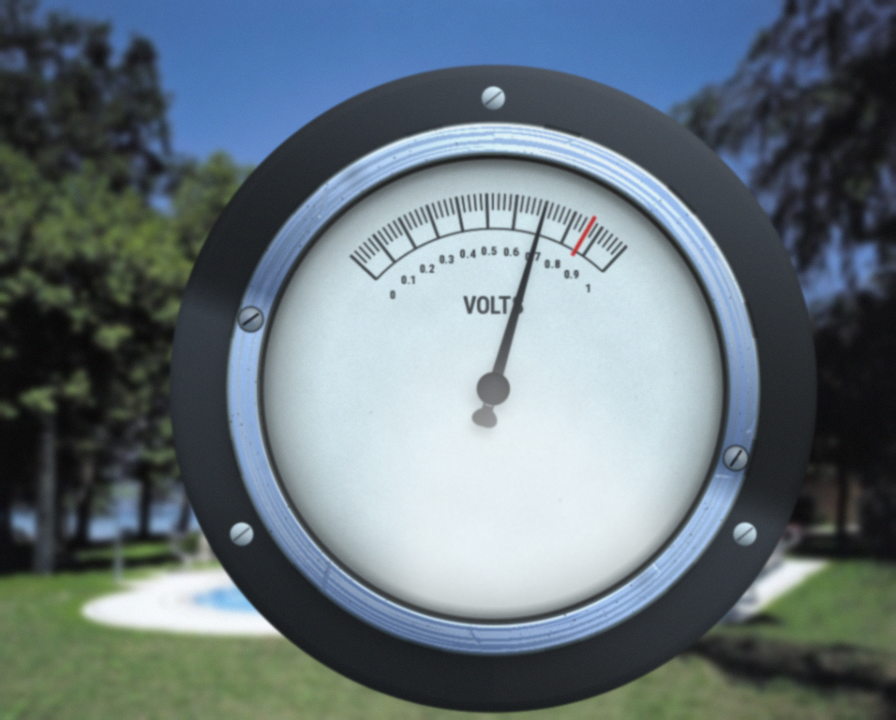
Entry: 0.7,V
